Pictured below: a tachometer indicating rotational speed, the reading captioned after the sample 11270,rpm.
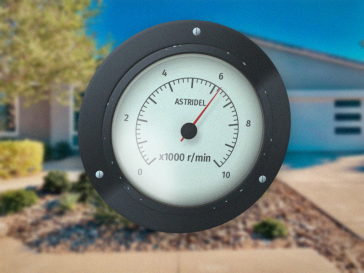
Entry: 6200,rpm
